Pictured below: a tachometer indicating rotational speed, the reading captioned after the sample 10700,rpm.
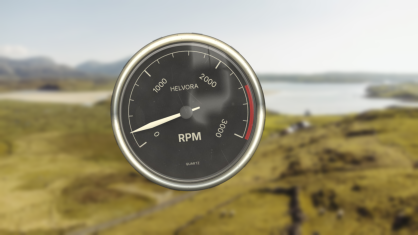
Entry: 200,rpm
